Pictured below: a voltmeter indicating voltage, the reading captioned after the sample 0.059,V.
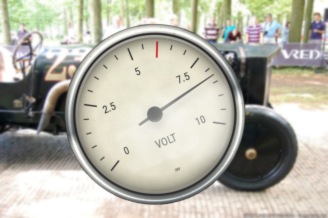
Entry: 8.25,V
